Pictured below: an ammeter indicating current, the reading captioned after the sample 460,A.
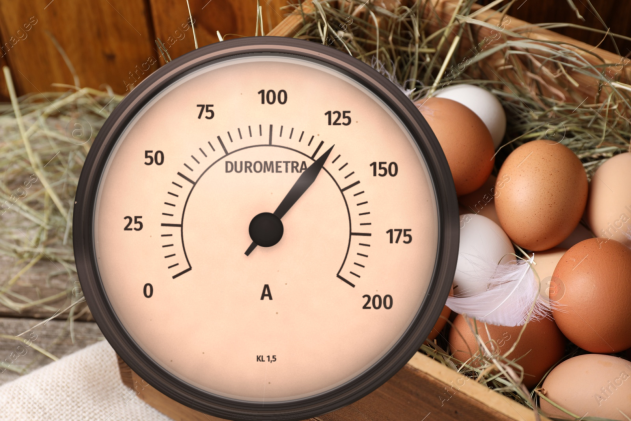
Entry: 130,A
